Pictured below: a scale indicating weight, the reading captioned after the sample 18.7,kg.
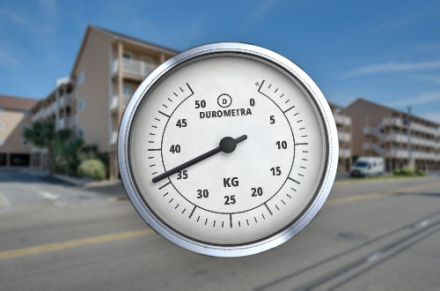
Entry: 36,kg
